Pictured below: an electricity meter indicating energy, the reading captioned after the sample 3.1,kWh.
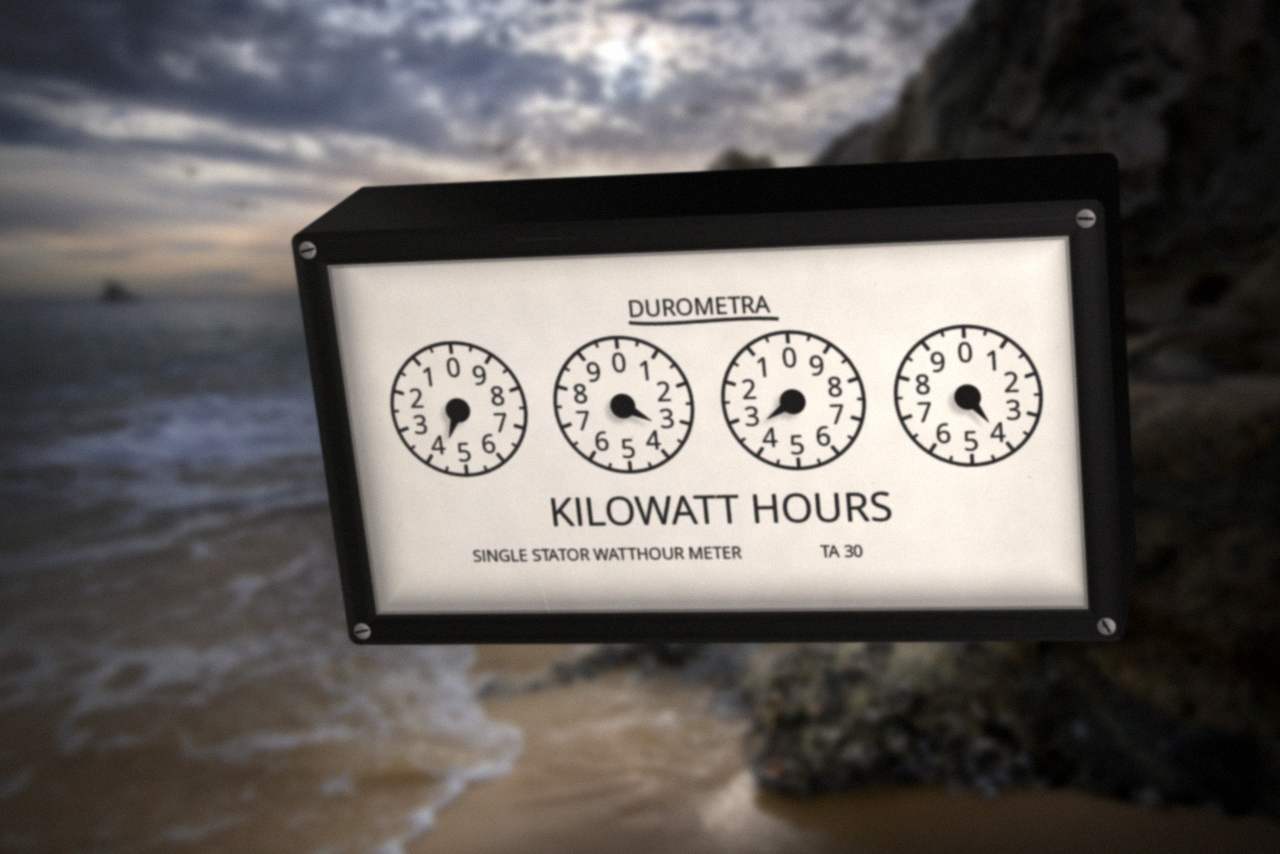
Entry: 4334,kWh
